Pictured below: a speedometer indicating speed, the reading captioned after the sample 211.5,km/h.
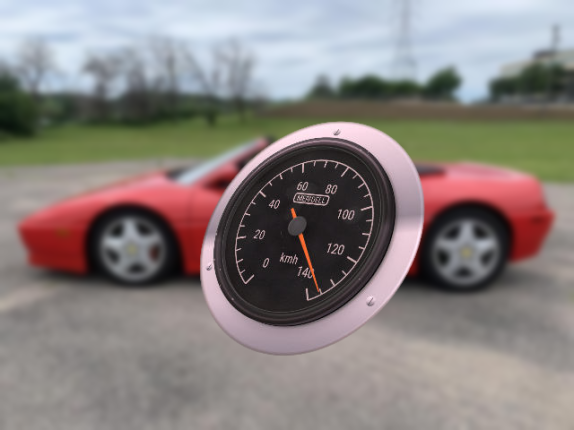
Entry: 135,km/h
